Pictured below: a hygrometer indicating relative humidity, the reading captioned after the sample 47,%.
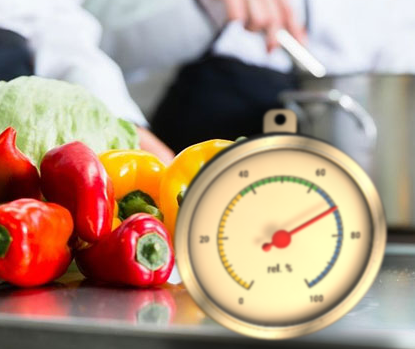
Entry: 70,%
